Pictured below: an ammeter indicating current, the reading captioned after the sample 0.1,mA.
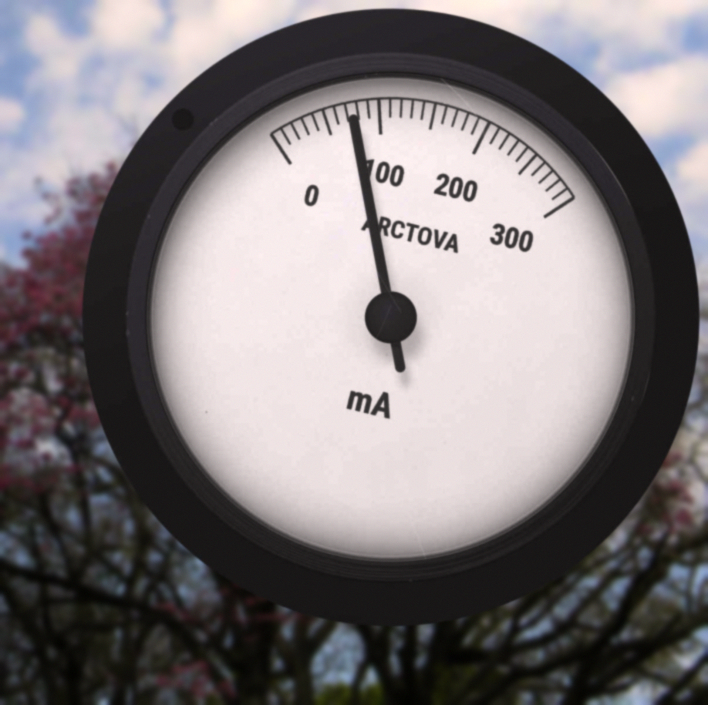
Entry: 75,mA
